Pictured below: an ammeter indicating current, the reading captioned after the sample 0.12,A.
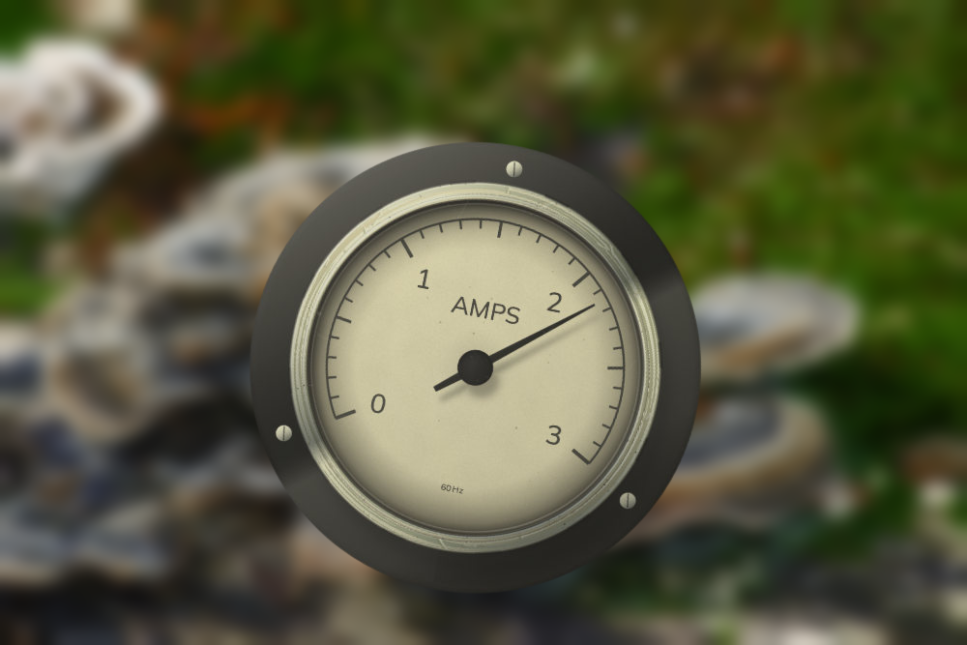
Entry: 2.15,A
